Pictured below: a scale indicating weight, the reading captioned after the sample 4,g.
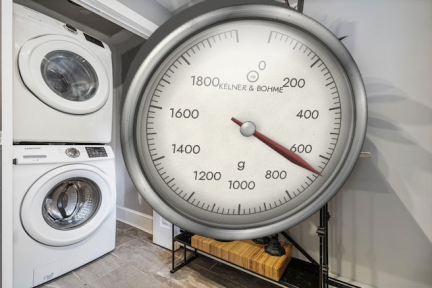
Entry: 660,g
